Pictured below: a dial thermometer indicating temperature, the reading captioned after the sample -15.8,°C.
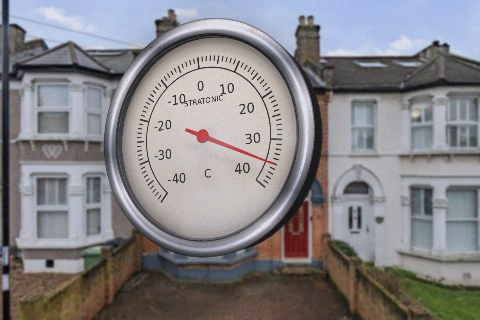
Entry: 35,°C
